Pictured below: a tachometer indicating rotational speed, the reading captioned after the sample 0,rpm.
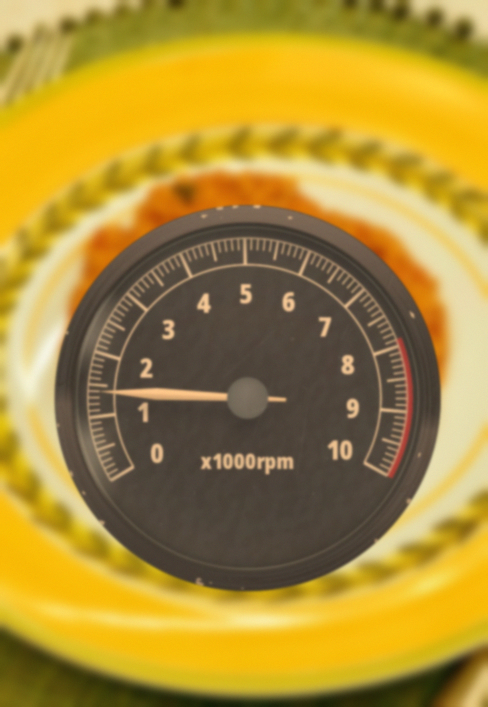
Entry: 1400,rpm
